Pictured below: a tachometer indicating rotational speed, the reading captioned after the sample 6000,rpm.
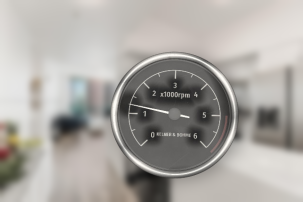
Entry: 1250,rpm
